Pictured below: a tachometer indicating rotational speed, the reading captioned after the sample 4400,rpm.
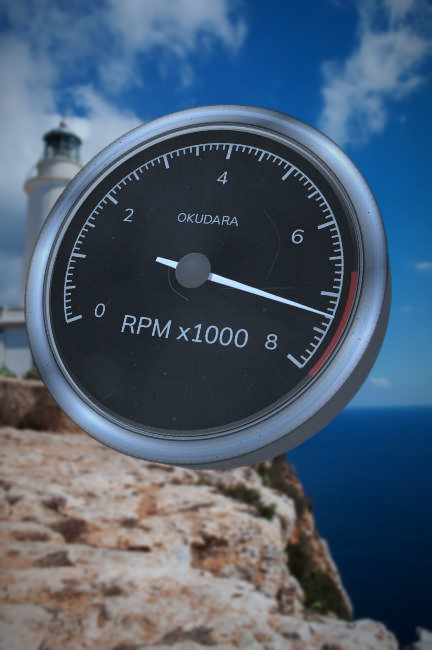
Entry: 7300,rpm
